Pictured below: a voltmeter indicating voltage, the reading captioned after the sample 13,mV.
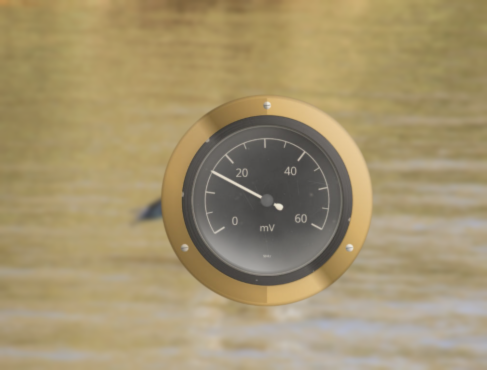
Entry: 15,mV
